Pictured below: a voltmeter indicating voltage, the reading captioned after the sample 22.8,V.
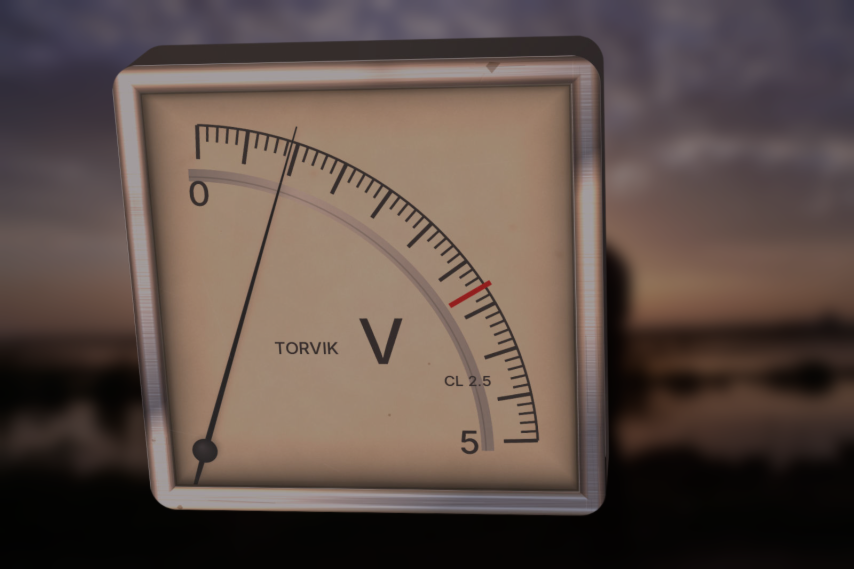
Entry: 0.95,V
